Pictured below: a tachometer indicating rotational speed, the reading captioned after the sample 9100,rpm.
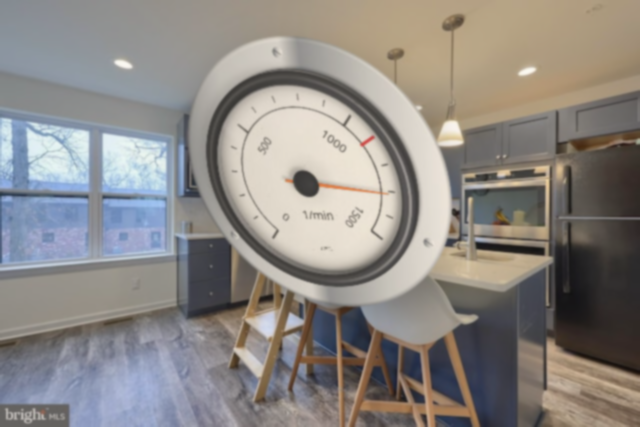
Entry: 1300,rpm
